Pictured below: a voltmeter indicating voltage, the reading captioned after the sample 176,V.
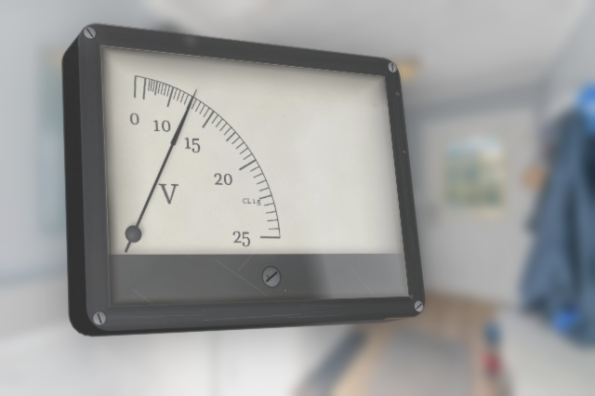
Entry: 12.5,V
